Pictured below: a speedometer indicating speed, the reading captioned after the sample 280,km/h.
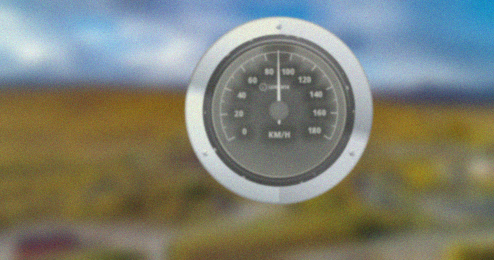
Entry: 90,km/h
